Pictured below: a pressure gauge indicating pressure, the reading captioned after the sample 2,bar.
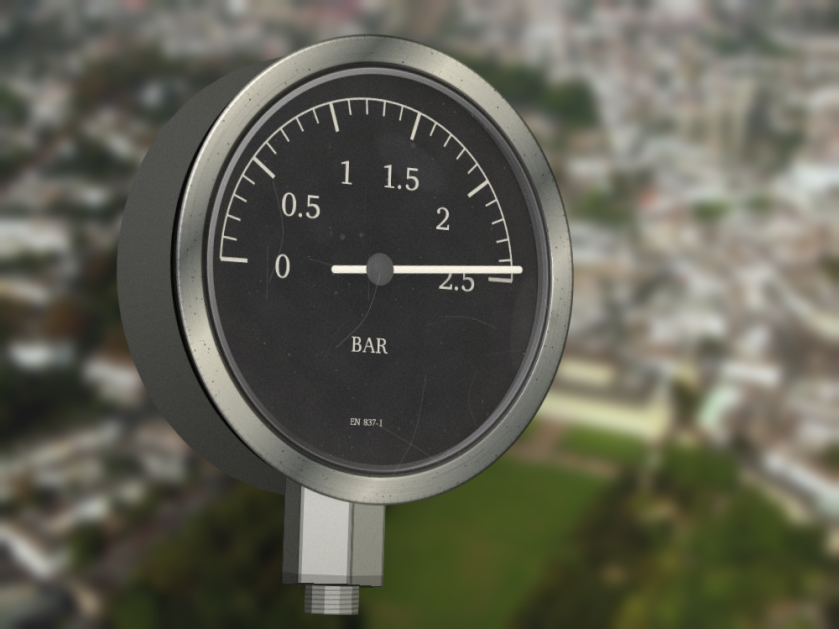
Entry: 2.45,bar
